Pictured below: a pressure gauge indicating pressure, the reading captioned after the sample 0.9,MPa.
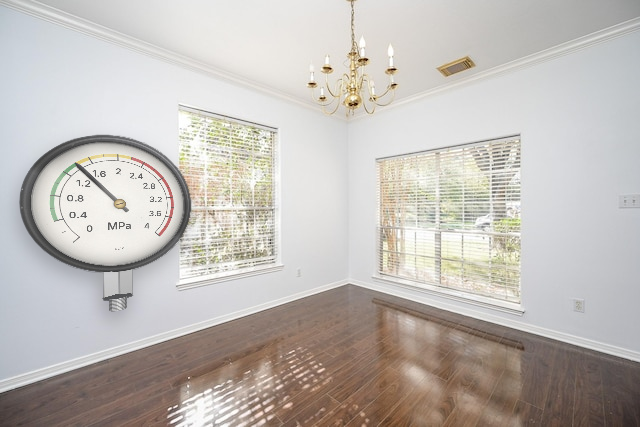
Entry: 1.4,MPa
